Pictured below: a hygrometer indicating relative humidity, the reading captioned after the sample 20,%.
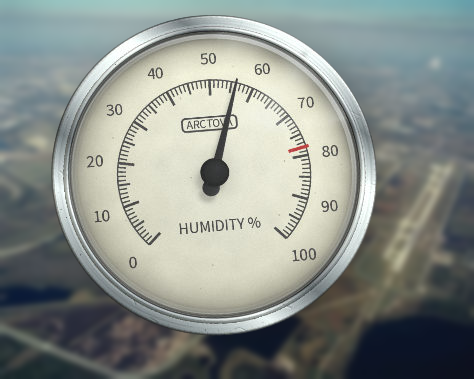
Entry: 56,%
